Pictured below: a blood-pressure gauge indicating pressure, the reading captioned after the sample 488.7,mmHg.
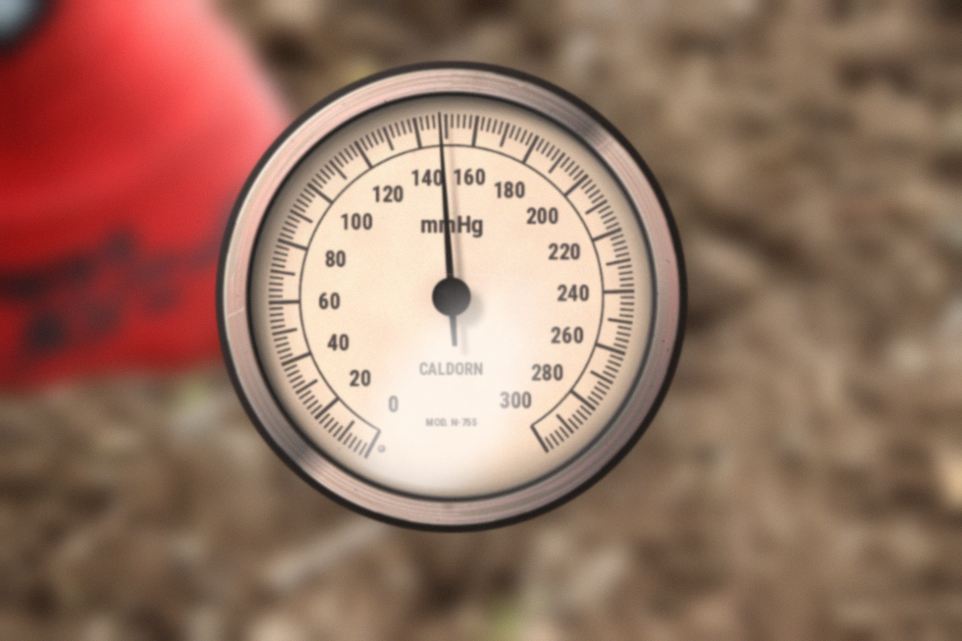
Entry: 148,mmHg
